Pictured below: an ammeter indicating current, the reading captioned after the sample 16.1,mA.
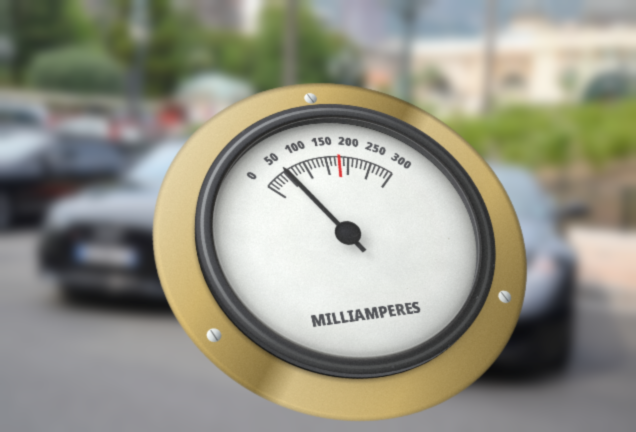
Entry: 50,mA
